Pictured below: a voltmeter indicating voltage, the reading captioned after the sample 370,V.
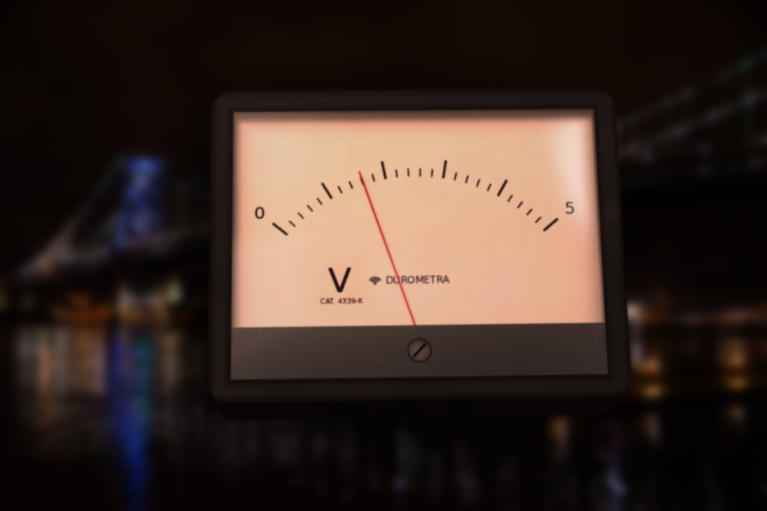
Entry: 1.6,V
